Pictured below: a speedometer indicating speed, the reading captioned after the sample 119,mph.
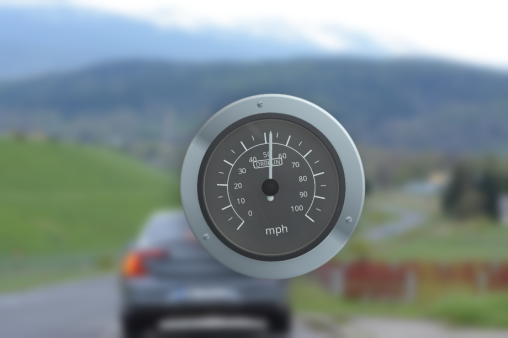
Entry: 52.5,mph
